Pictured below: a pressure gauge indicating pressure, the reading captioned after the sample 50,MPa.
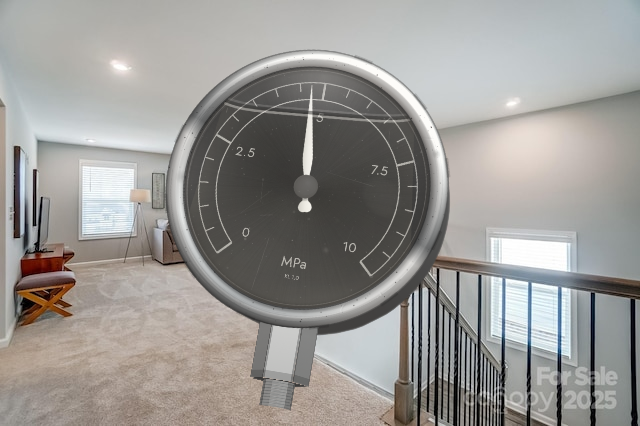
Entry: 4.75,MPa
